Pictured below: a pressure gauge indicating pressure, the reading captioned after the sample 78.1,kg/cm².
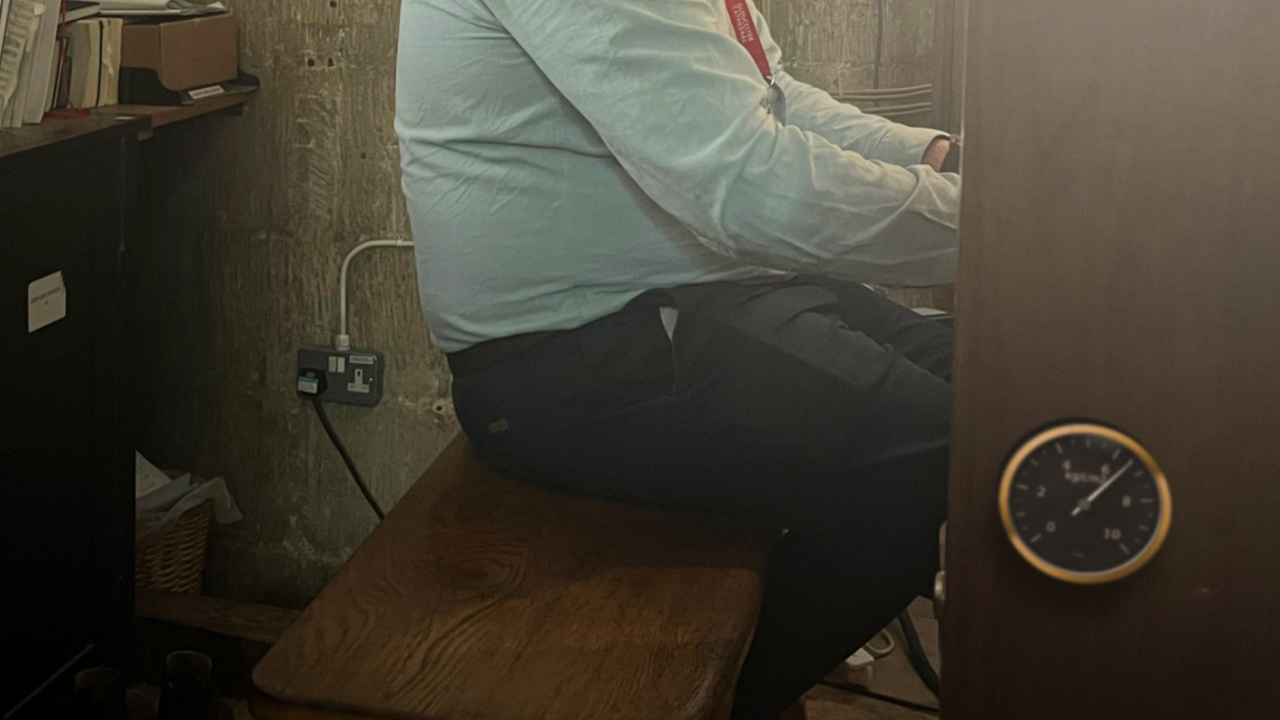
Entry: 6.5,kg/cm²
